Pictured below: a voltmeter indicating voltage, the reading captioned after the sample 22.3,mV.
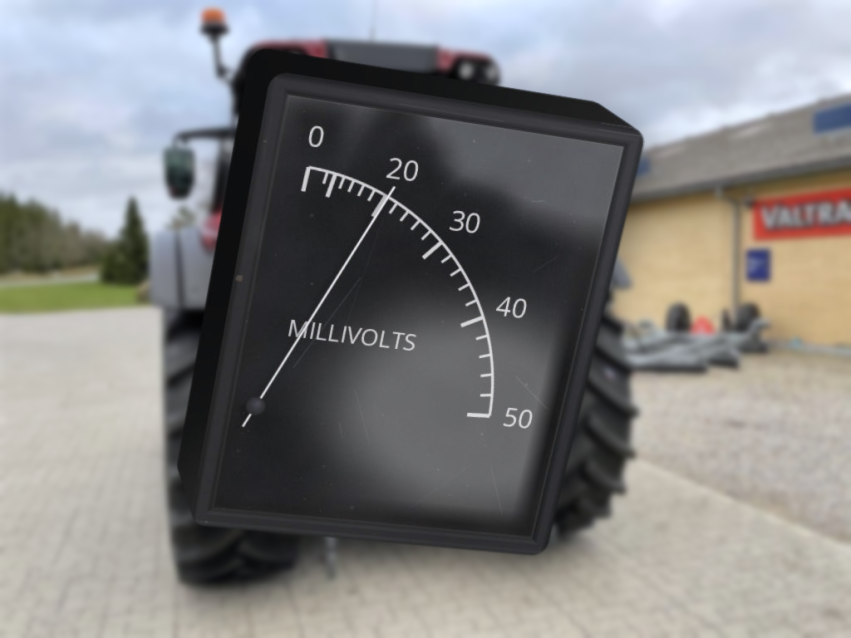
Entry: 20,mV
